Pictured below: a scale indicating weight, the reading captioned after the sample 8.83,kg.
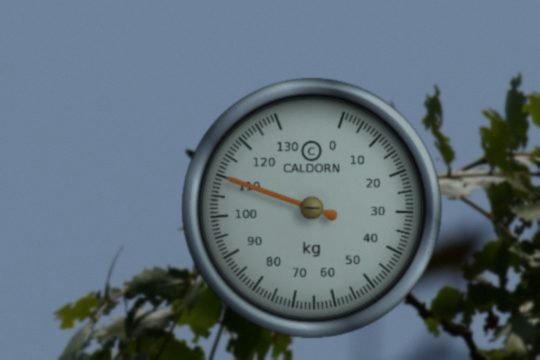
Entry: 110,kg
